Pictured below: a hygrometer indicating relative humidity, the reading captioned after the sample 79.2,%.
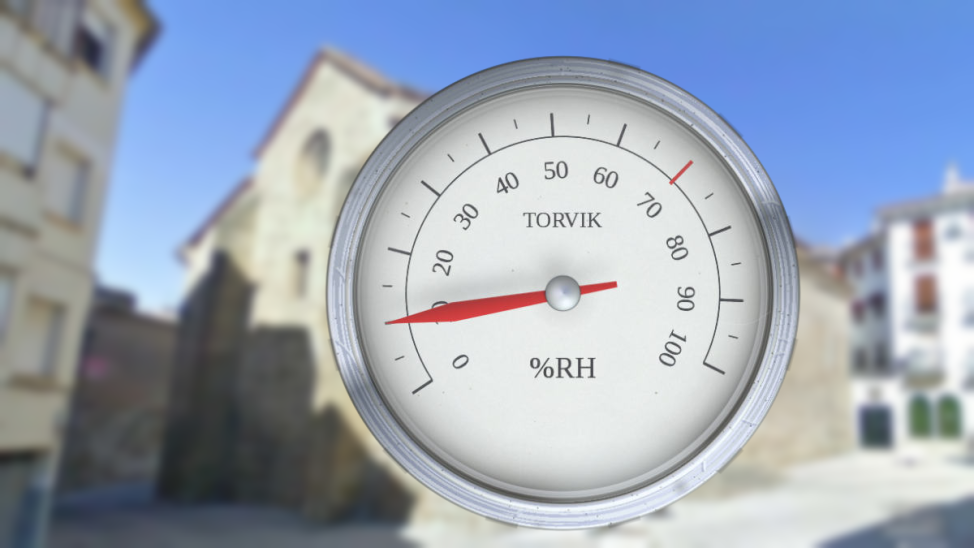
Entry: 10,%
